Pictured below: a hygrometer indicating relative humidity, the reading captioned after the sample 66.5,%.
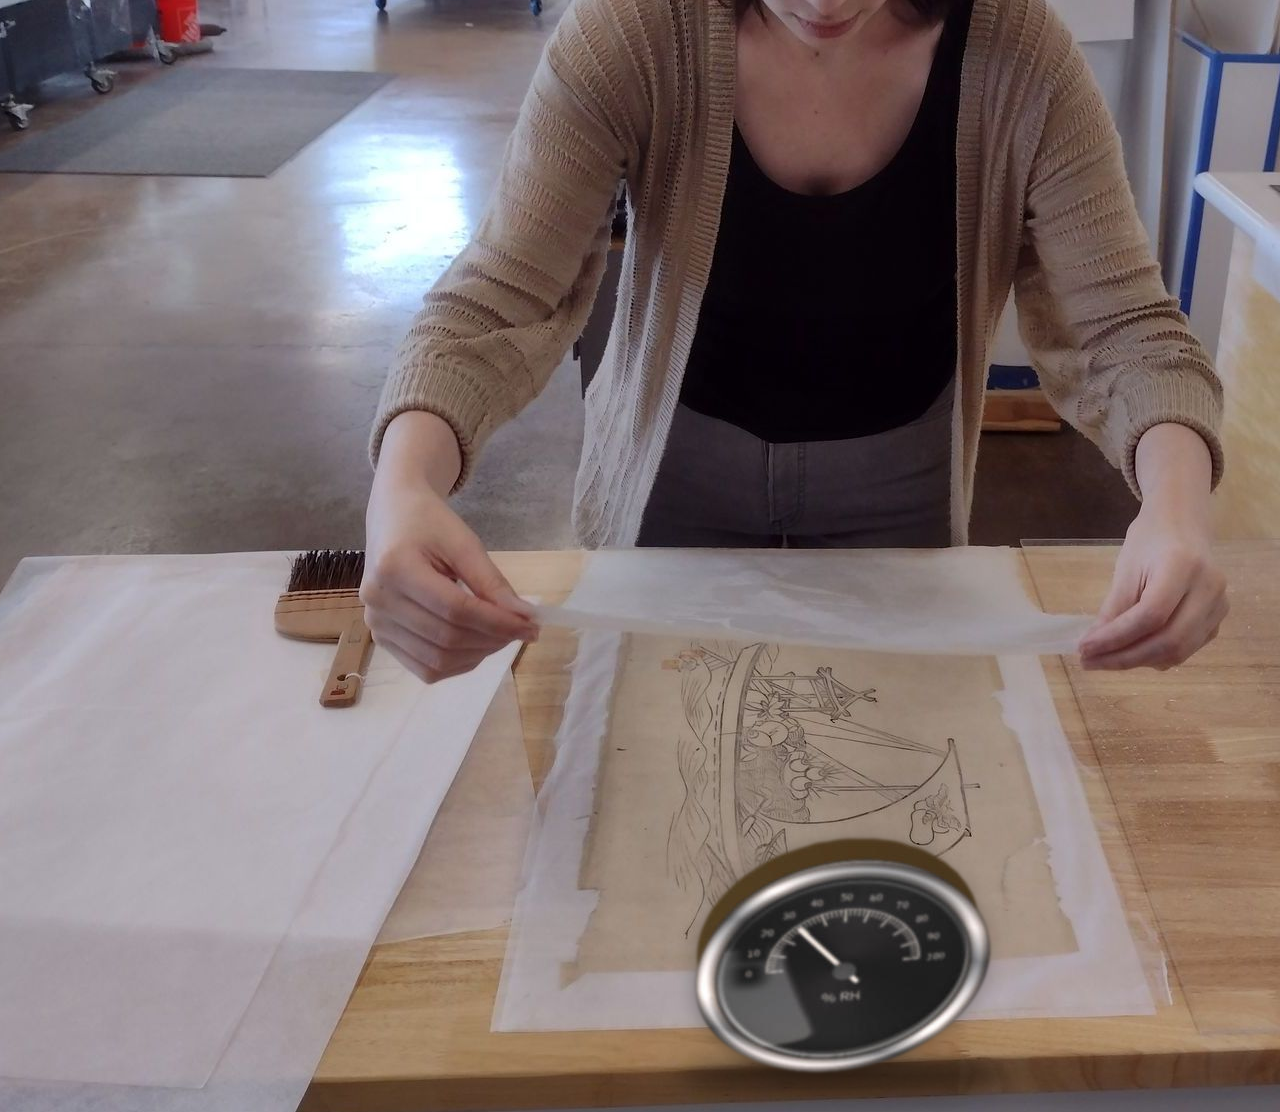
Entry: 30,%
